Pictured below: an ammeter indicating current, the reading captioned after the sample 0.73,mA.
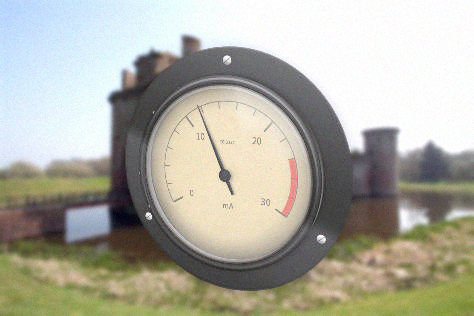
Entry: 12,mA
